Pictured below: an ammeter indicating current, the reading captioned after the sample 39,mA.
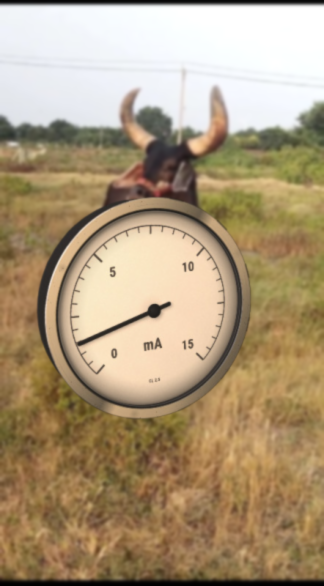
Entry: 1.5,mA
